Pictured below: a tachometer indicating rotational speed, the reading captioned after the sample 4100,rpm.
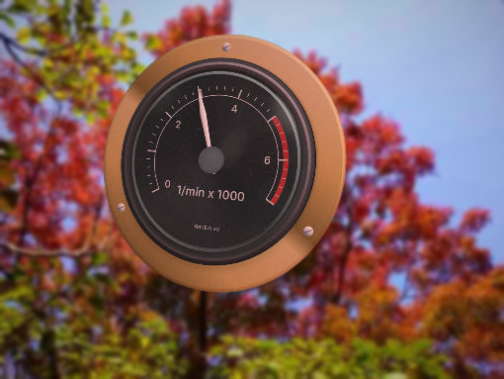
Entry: 3000,rpm
